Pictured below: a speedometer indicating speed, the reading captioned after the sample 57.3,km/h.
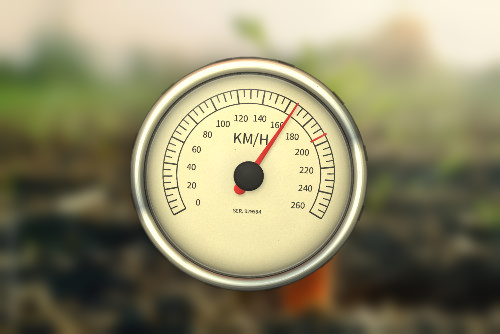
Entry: 165,km/h
